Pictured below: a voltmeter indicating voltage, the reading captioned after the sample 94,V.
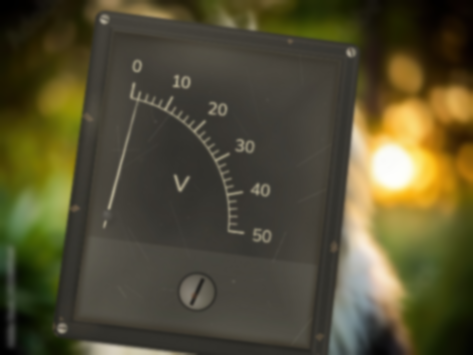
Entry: 2,V
